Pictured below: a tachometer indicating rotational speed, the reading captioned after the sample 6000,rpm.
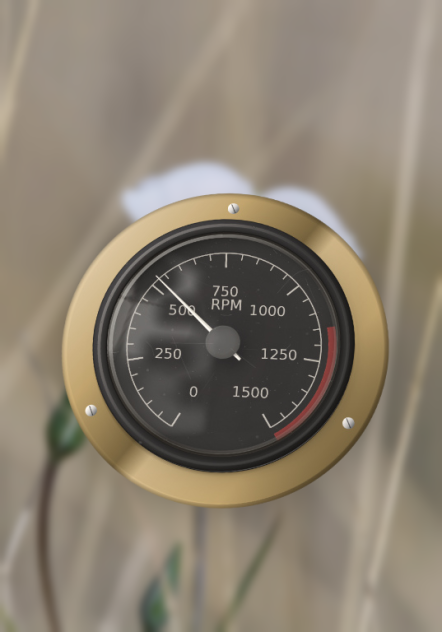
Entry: 525,rpm
